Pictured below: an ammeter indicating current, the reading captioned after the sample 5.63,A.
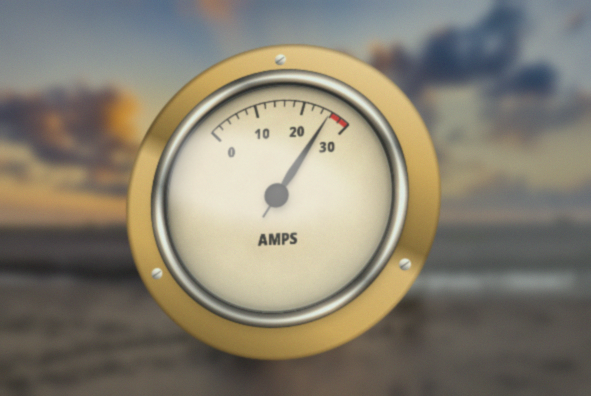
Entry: 26,A
